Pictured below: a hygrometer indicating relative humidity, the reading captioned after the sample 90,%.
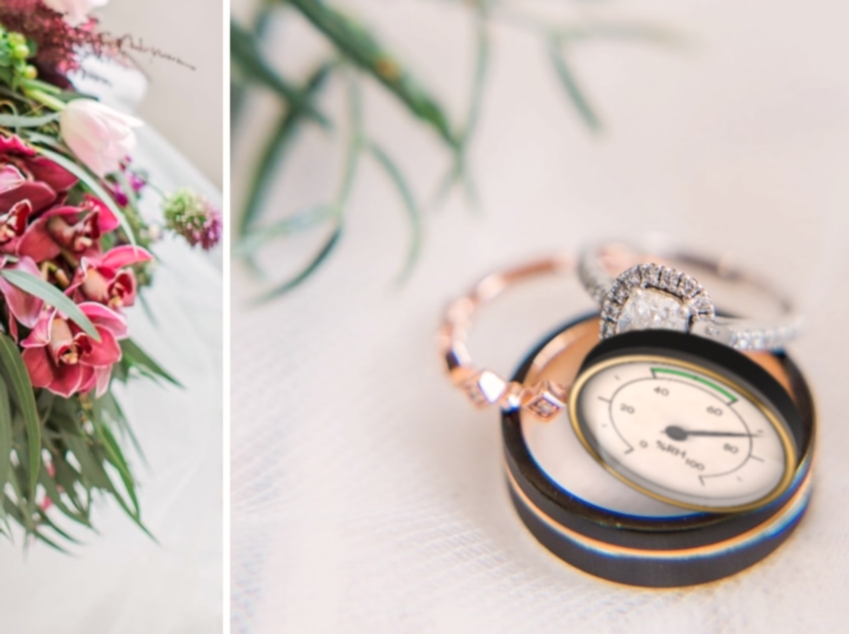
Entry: 70,%
